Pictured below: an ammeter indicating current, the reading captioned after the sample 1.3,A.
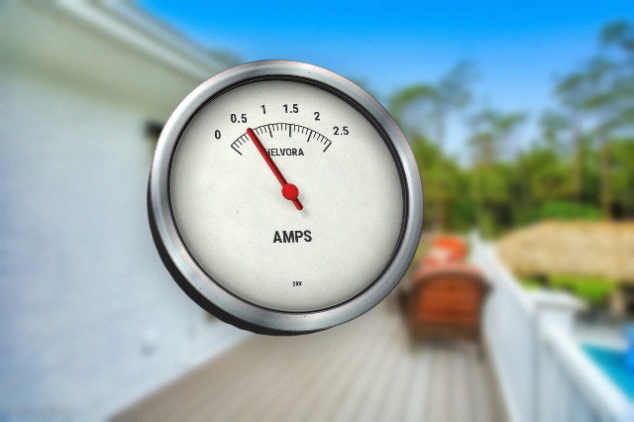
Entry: 0.5,A
